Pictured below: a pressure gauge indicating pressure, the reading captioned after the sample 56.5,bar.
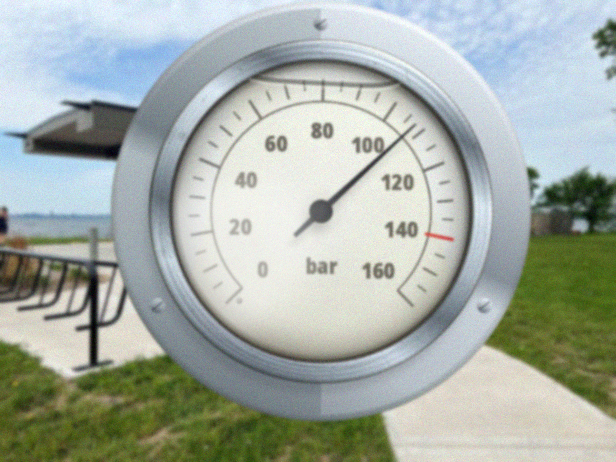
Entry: 107.5,bar
